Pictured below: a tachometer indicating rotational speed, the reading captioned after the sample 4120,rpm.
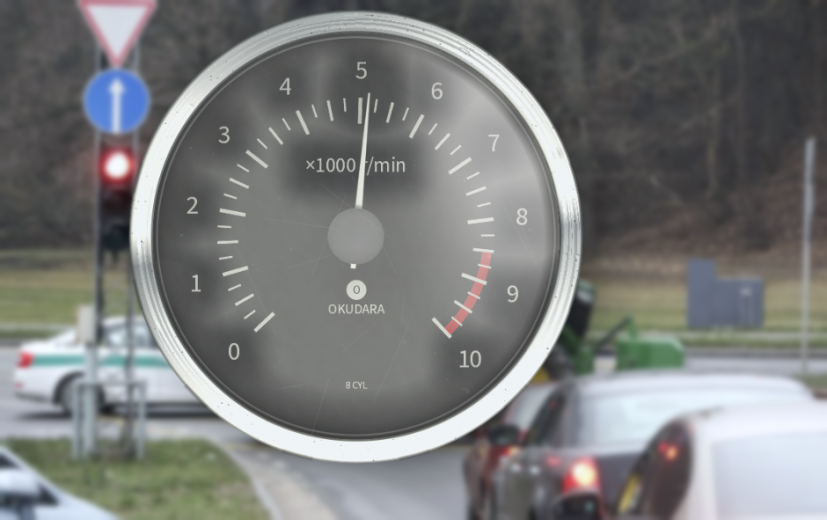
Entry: 5125,rpm
